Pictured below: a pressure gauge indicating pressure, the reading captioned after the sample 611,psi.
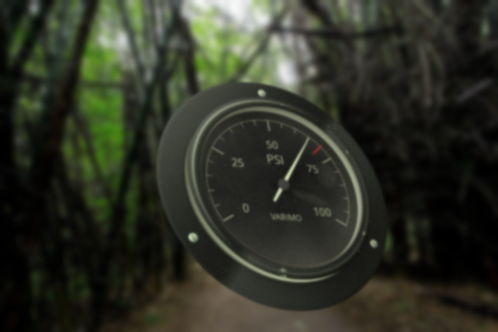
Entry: 65,psi
